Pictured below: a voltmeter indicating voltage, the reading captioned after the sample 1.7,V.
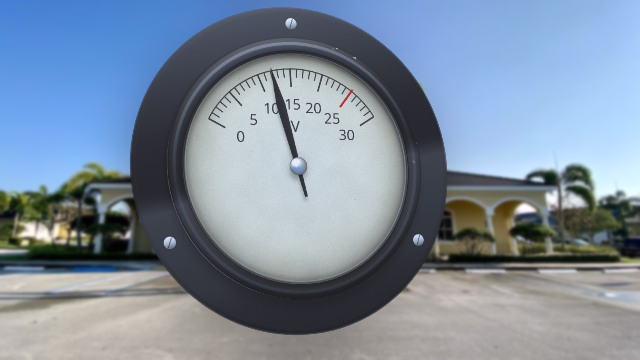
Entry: 12,V
